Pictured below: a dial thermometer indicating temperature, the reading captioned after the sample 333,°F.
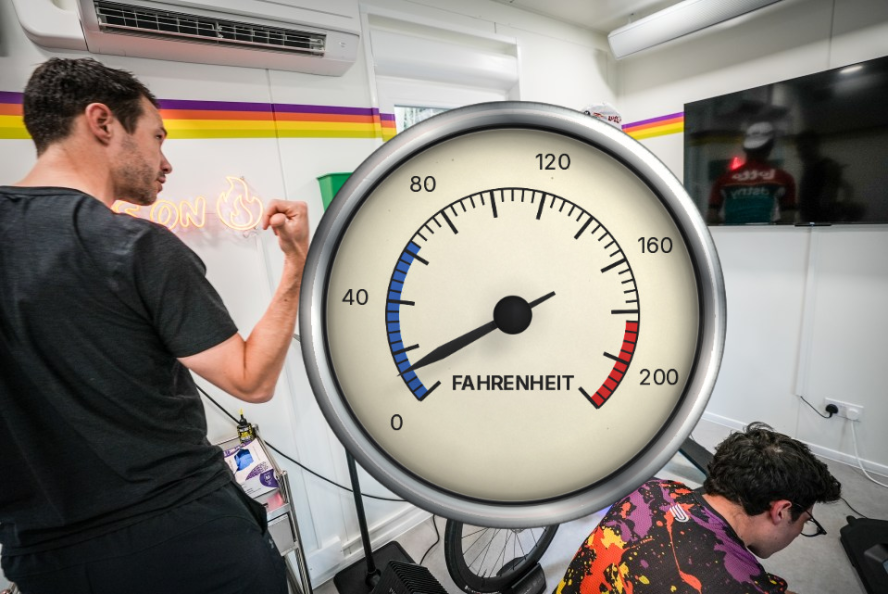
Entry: 12,°F
